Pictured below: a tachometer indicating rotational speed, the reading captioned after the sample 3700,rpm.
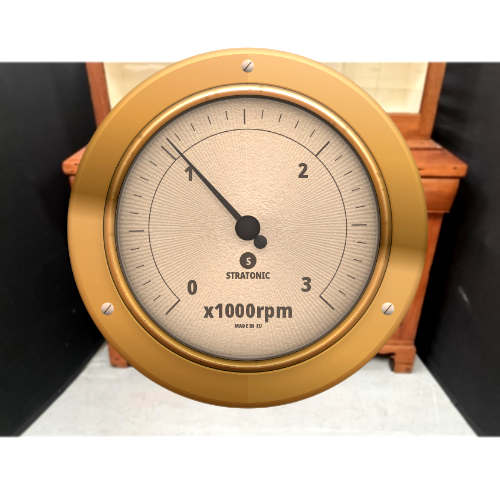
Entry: 1050,rpm
